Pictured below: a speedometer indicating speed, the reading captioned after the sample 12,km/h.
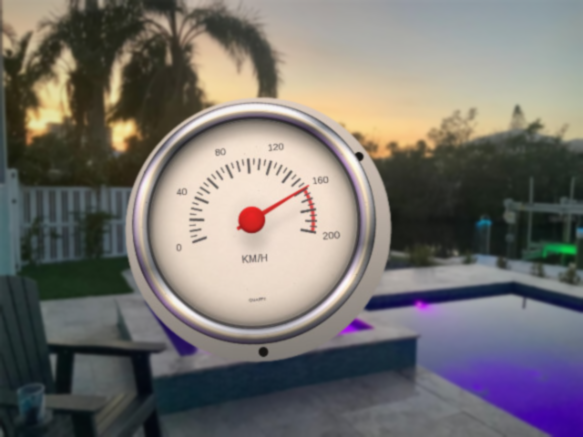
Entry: 160,km/h
